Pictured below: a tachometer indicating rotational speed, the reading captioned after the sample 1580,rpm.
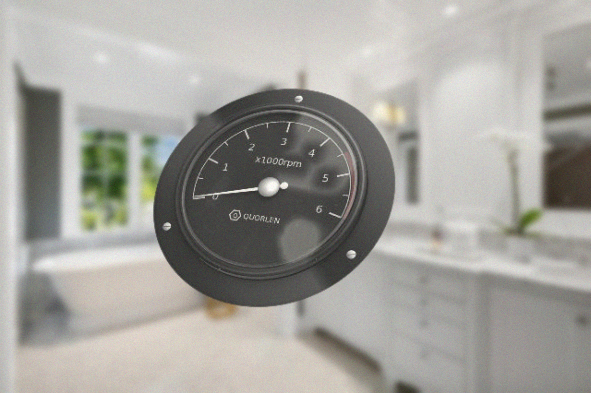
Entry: 0,rpm
